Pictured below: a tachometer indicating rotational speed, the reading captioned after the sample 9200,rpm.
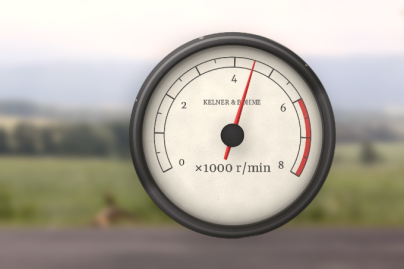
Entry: 4500,rpm
